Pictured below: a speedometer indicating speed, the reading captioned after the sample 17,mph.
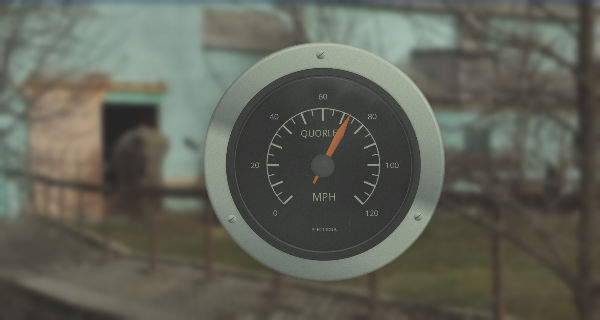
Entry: 72.5,mph
